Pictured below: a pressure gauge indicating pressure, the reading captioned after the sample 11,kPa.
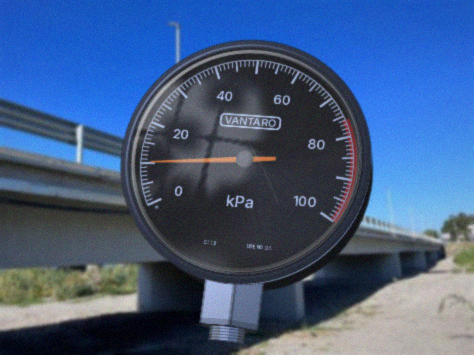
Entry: 10,kPa
